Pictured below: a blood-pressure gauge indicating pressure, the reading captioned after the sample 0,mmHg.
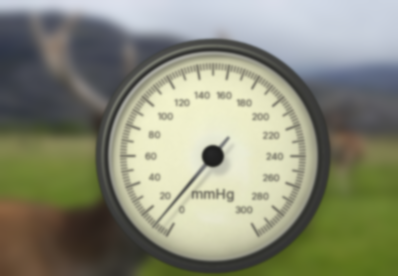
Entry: 10,mmHg
